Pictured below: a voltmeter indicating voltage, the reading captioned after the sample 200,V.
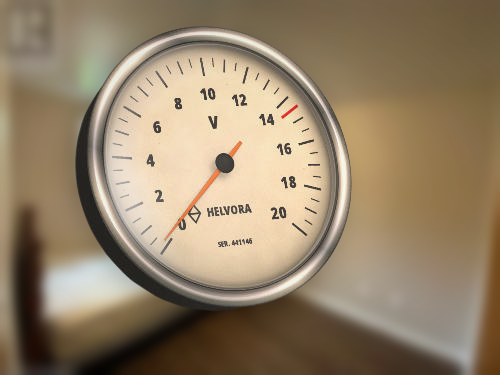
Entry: 0.25,V
